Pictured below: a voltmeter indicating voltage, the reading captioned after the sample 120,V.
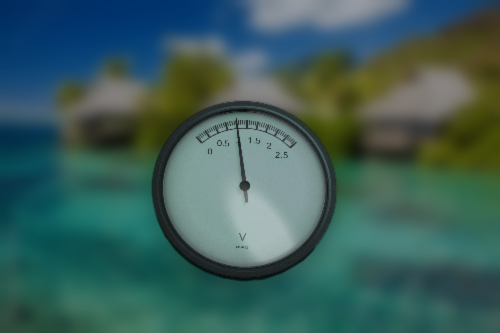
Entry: 1,V
